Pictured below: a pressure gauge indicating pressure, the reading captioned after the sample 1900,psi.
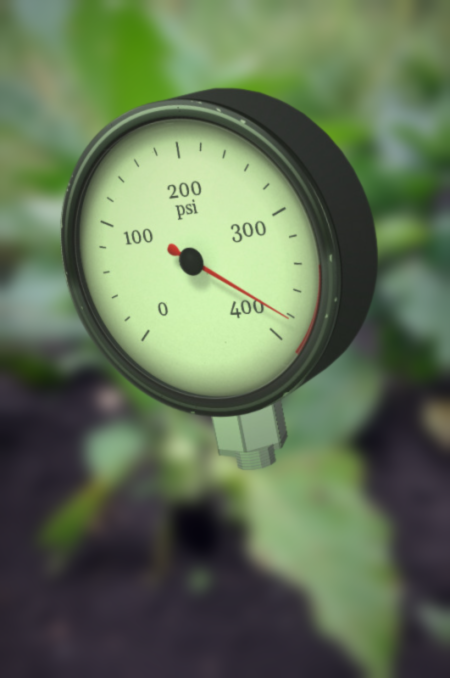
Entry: 380,psi
